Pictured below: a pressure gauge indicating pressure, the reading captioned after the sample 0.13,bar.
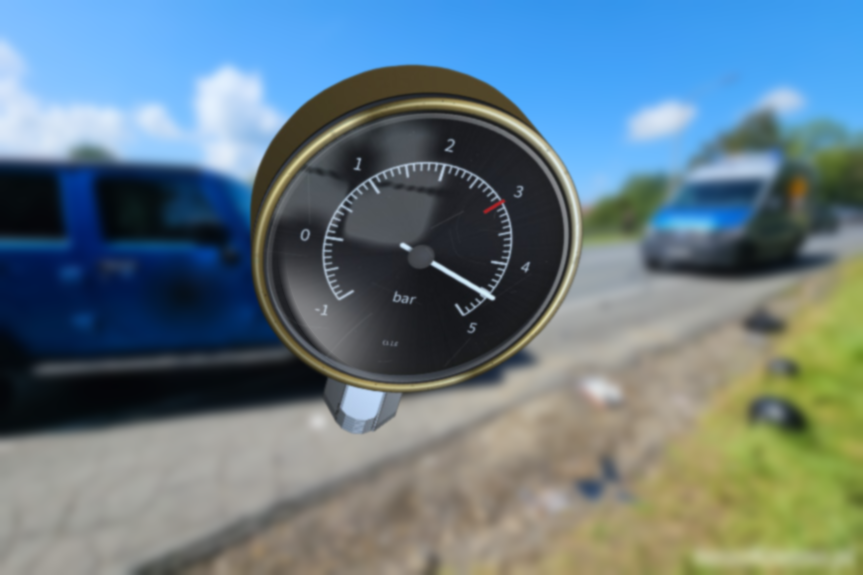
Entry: 4.5,bar
